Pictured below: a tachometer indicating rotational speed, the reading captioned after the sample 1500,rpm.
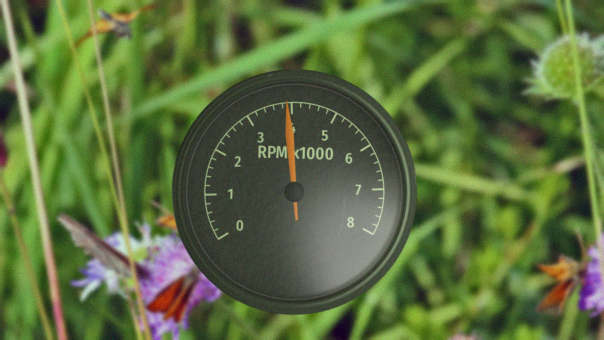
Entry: 3900,rpm
